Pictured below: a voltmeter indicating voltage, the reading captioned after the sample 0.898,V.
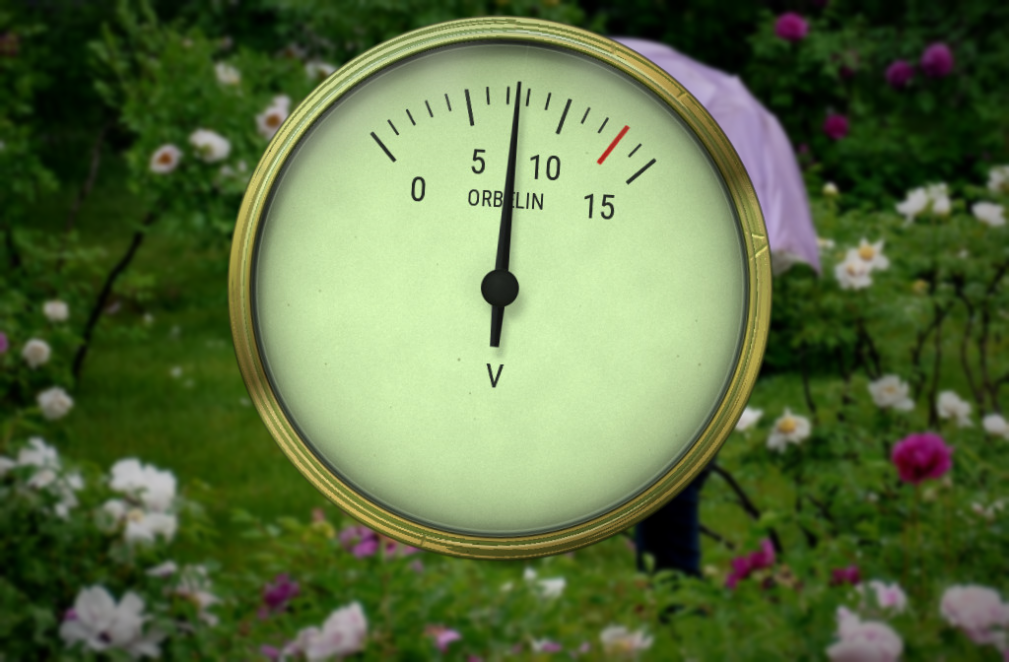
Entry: 7.5,V
